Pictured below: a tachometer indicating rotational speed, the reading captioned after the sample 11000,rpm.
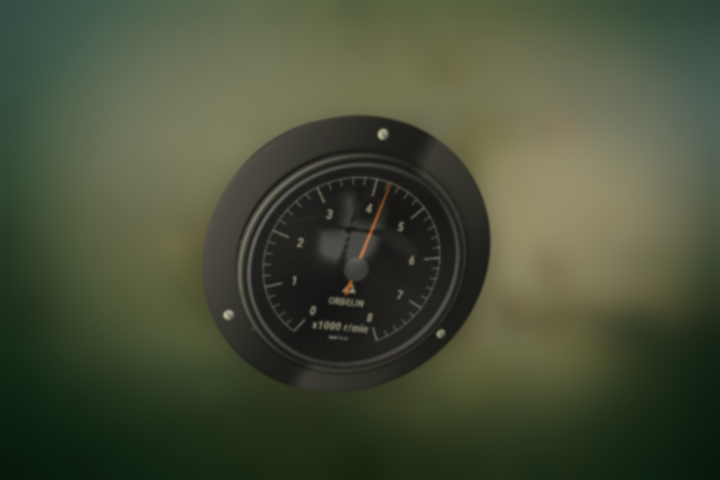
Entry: 4200,rpm
